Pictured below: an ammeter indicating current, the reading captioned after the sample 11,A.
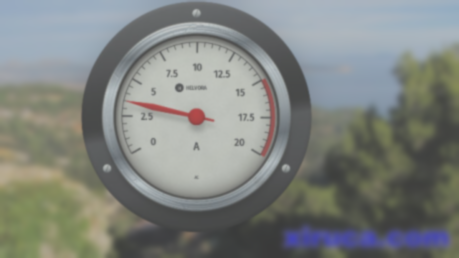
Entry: 3.5,A
